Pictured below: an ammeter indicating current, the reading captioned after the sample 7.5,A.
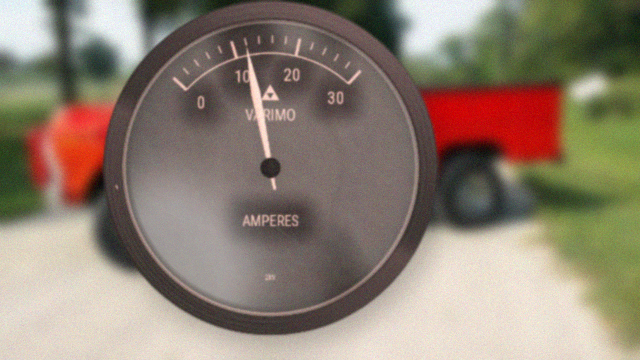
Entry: 12,A
